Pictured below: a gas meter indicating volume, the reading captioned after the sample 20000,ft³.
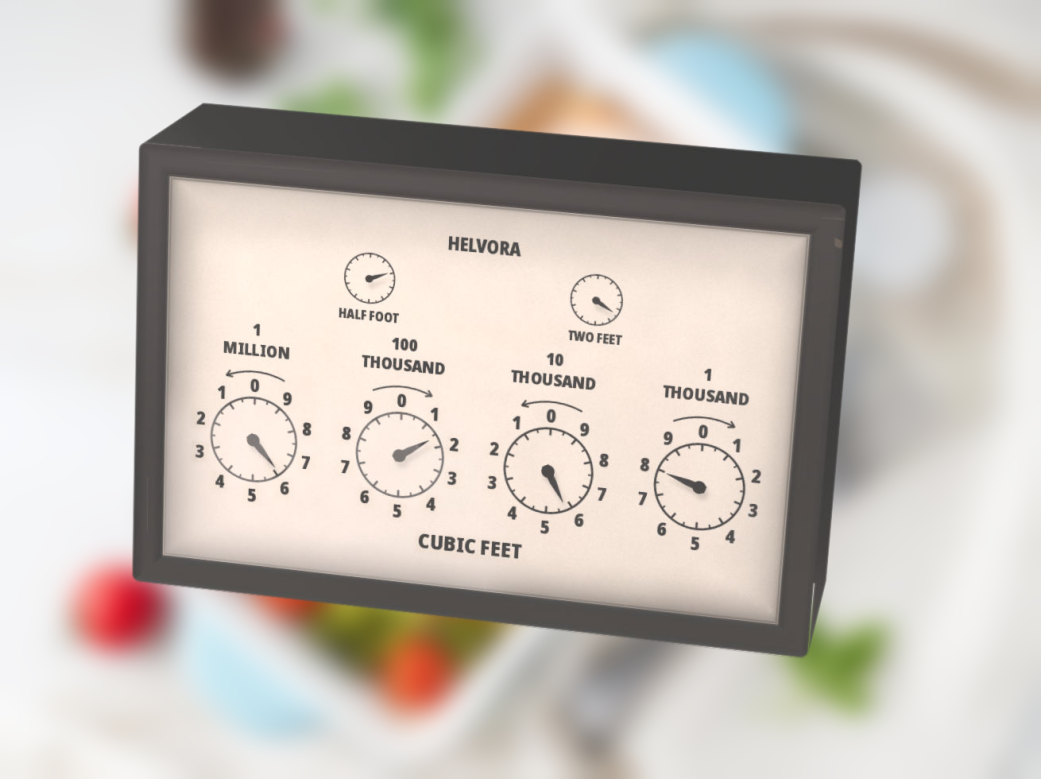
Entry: 615800,ft³
